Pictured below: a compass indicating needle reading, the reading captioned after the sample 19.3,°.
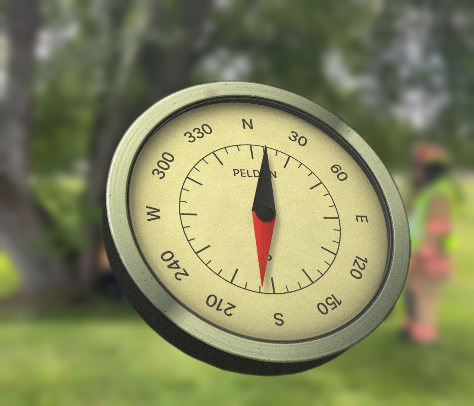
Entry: 190,°
